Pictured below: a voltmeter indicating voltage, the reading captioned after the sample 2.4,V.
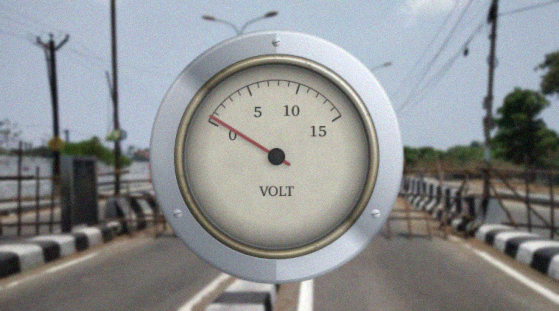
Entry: 0.5,V
